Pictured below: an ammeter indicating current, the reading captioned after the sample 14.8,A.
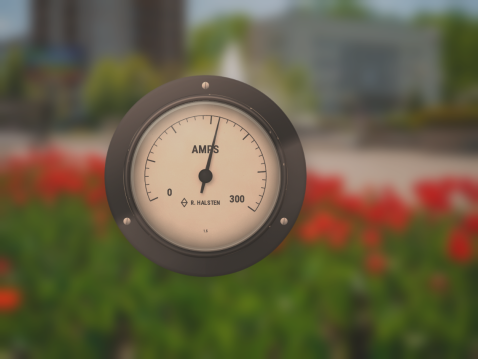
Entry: 160,A
